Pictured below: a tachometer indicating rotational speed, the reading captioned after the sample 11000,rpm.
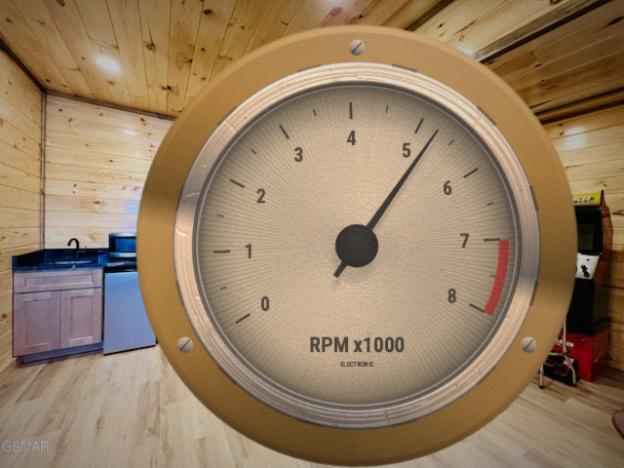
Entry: 5250,rpm
